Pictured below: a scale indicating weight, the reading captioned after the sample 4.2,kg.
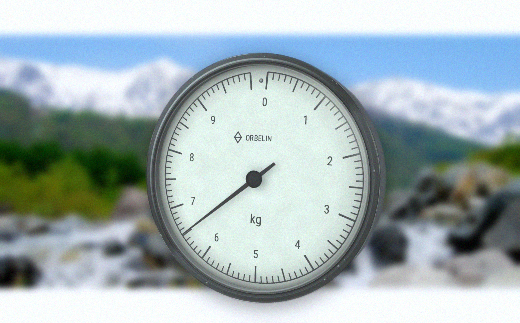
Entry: 6.5,kg
